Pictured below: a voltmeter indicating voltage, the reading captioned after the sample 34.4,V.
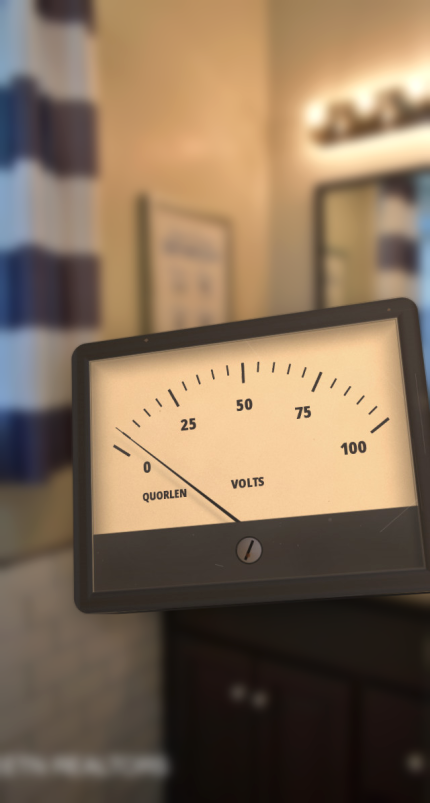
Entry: 5,V
